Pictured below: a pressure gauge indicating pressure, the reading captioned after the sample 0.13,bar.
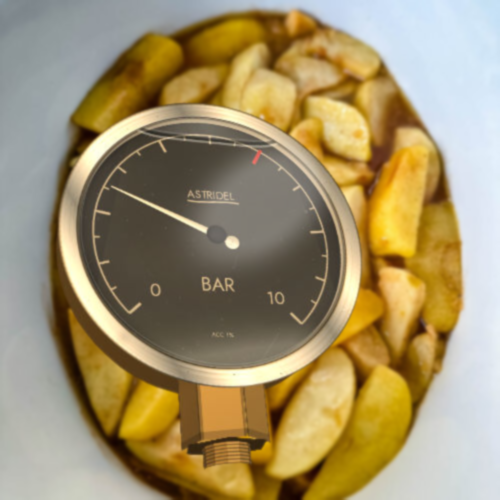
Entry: 2.5,bar
